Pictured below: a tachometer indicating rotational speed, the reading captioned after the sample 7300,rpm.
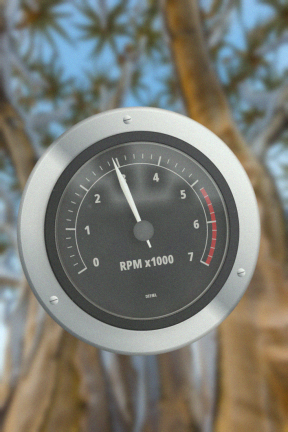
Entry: 2900,rpm
